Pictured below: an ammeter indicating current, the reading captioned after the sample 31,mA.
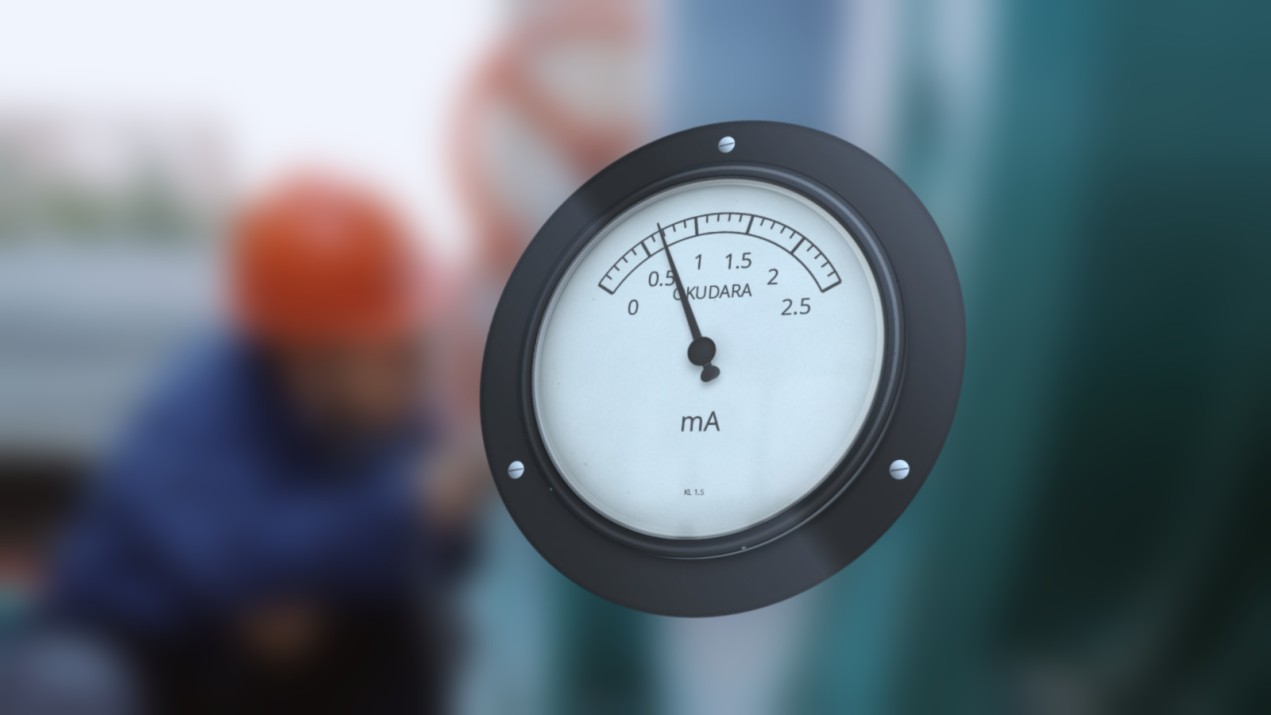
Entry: 0.7,mA
